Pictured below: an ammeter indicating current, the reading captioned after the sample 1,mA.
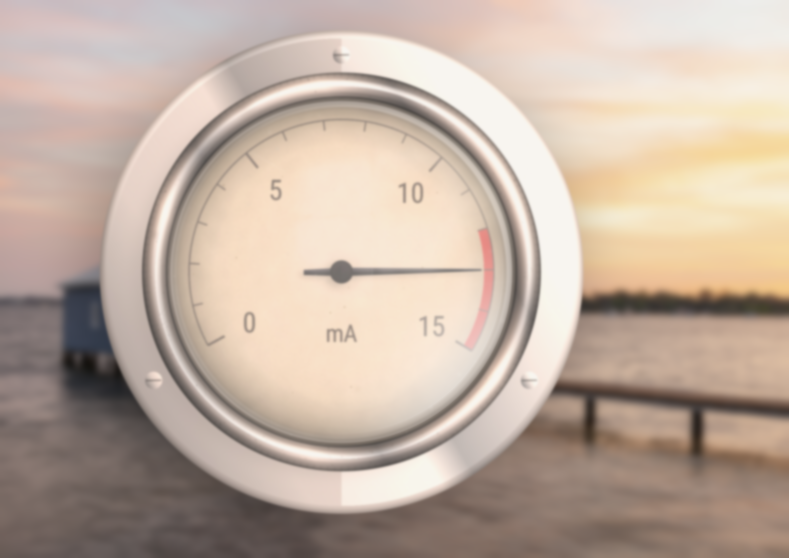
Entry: 13,mA
